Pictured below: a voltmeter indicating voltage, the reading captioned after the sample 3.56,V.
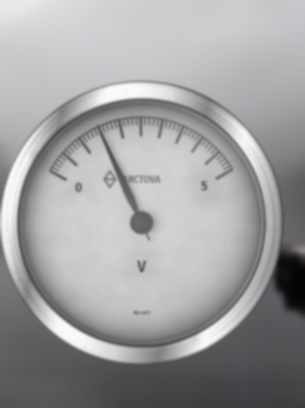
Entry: 1.5,V
